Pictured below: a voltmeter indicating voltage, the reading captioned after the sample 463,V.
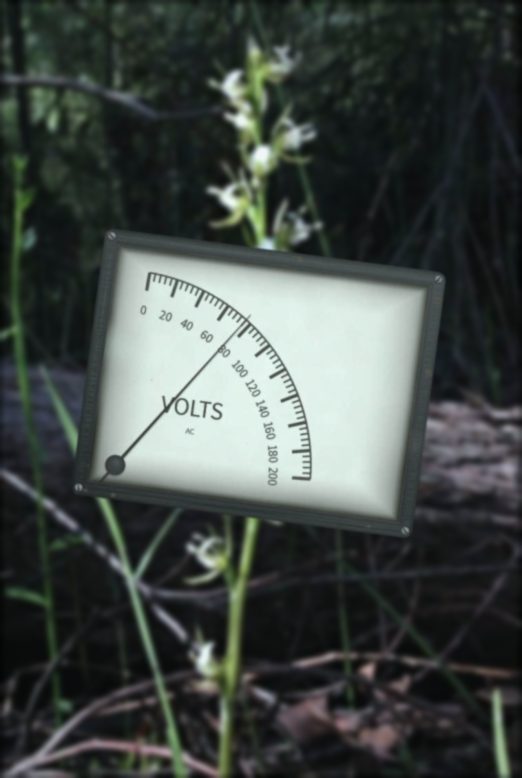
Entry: 76,V
